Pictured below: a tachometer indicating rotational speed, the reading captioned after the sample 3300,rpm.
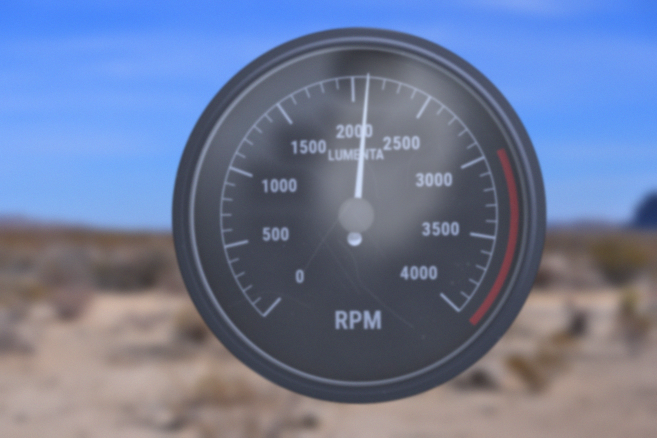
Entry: 2100,rpm
